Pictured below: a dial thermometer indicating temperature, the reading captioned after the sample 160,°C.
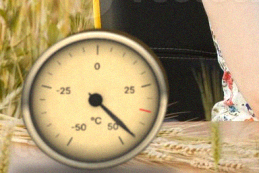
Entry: 45,°C
